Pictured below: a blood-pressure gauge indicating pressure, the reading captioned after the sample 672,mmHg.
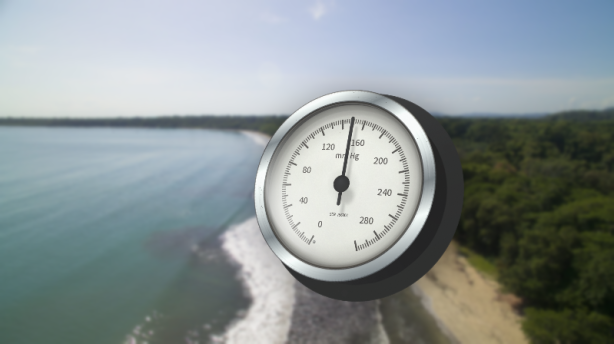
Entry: 150,mmHg
